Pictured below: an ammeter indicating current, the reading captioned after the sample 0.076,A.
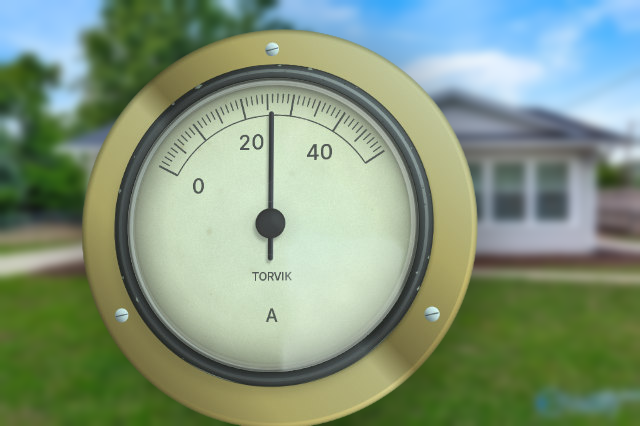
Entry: 26,A
